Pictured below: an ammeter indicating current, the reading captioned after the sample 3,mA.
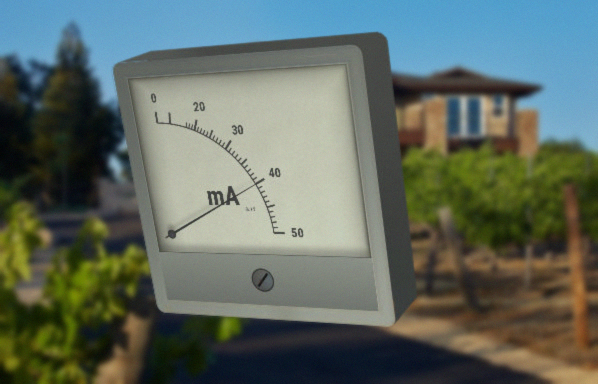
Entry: 40,mA
